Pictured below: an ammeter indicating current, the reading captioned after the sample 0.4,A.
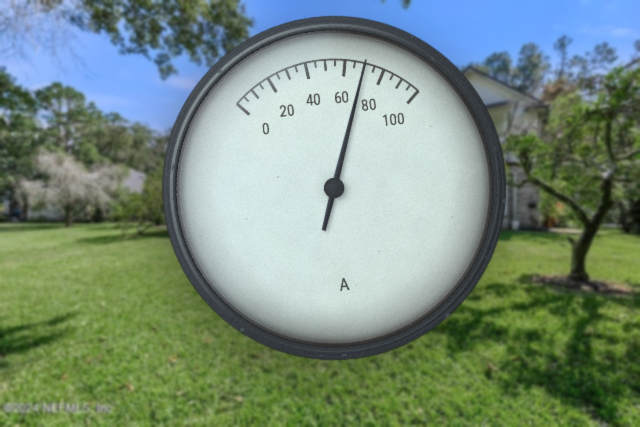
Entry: 70,A
